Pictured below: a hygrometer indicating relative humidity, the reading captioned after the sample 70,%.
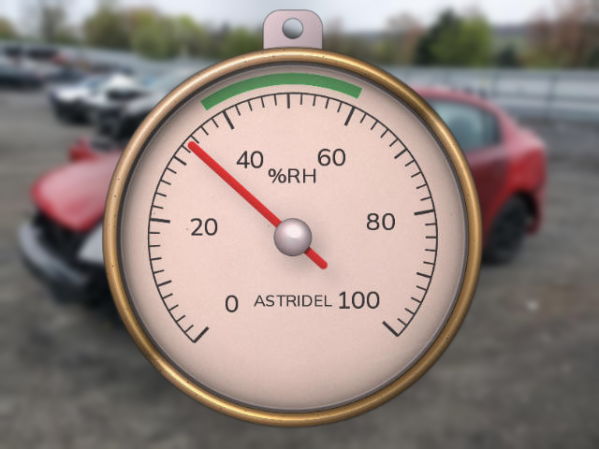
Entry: 33,%
